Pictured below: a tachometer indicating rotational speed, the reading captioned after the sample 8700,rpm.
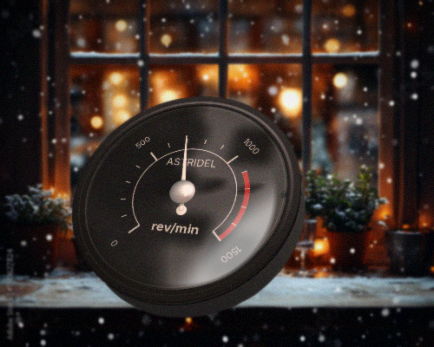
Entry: 700,rpm
